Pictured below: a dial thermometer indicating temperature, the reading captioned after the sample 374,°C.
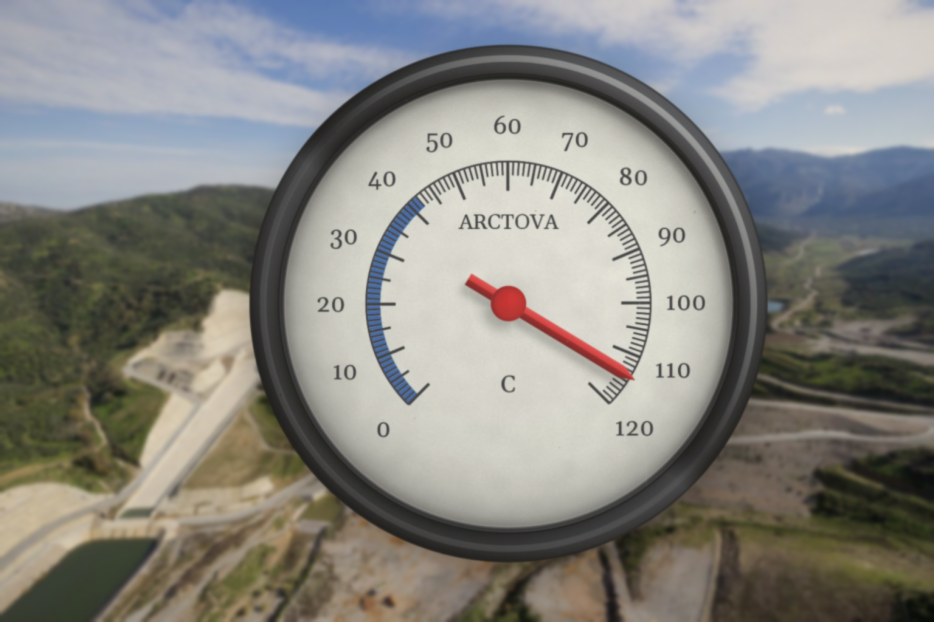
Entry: 114,°C
